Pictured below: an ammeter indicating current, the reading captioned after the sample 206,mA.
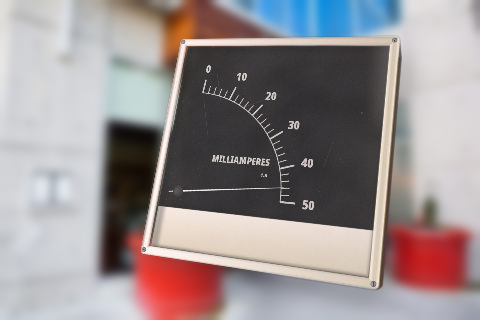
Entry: 46,mA
